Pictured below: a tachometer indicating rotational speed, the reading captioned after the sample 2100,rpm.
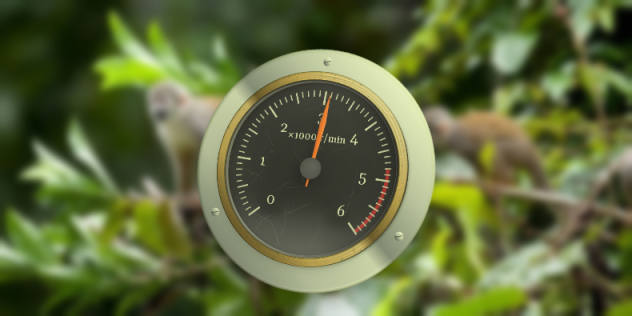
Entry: 3100,rpm
